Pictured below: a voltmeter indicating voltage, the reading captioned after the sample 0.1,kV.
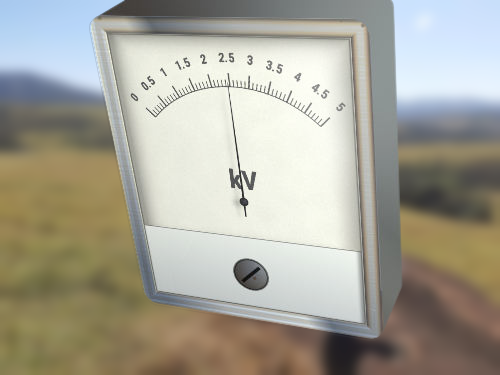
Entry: 2.5,kV
